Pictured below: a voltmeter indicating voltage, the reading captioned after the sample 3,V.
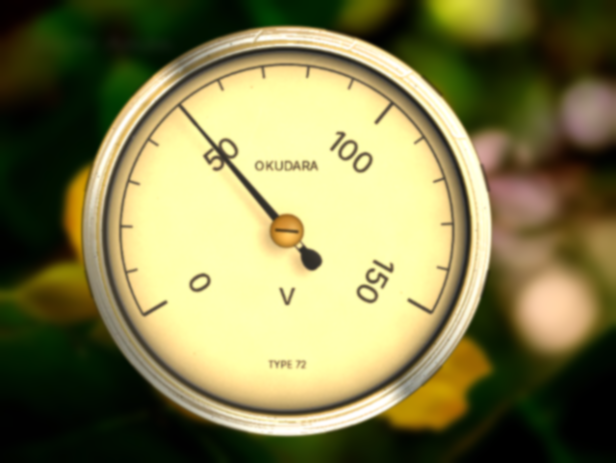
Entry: 50,V
